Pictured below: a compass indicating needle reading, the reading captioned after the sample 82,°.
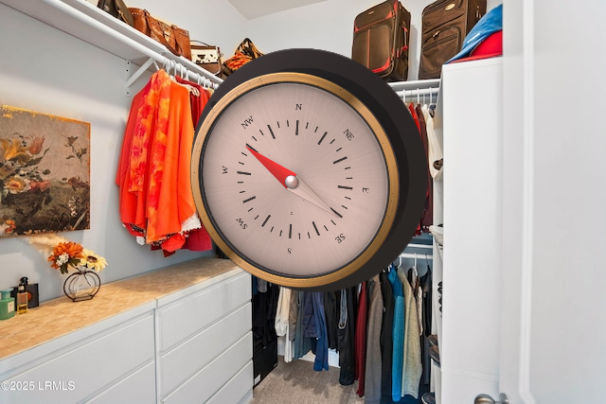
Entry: 300,°
